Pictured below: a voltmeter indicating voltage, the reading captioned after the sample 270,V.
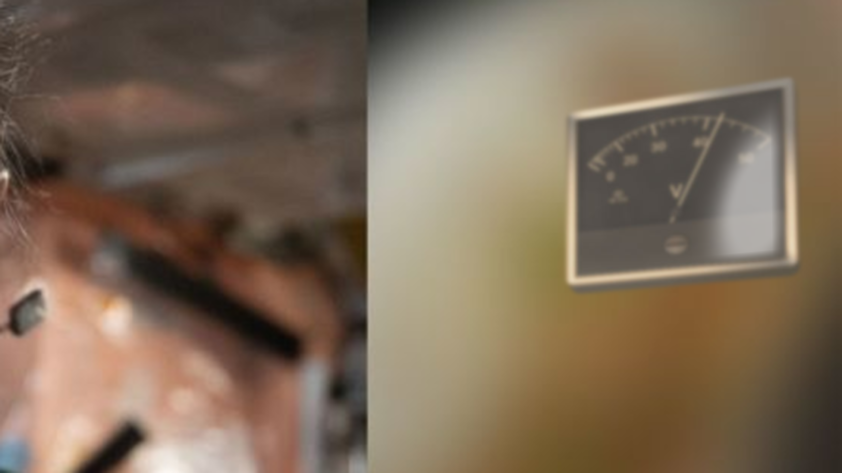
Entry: 42,V
